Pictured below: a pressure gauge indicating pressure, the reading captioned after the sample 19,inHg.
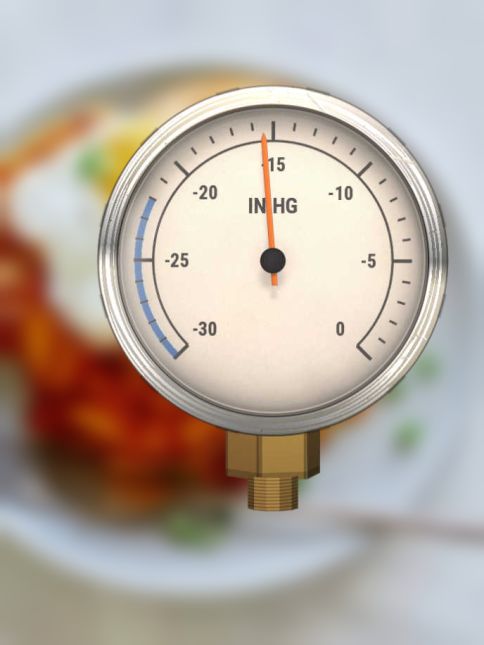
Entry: -15.5,inHg
